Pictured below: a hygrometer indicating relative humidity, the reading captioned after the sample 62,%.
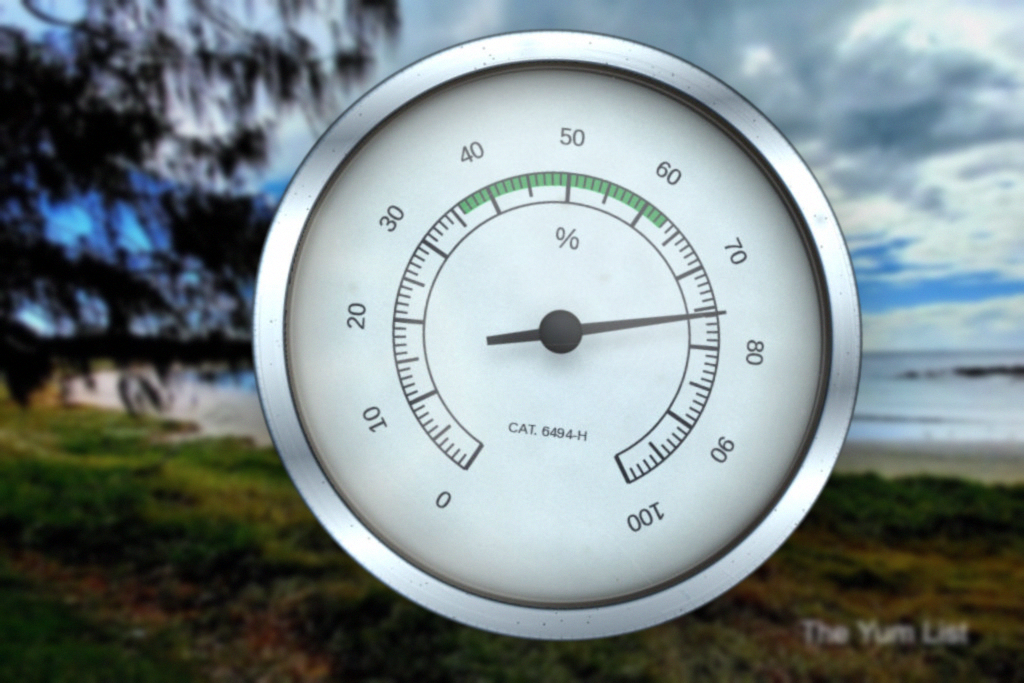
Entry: 76,%
